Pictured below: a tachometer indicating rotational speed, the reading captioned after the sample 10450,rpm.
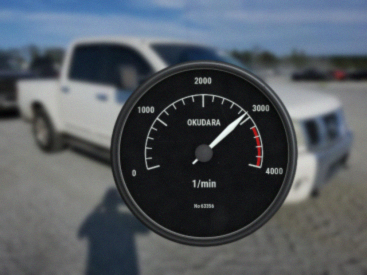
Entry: 2900,rpm
